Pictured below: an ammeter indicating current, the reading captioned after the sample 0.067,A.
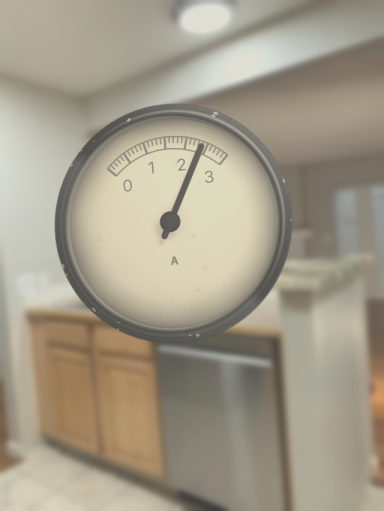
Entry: 2.4,A
